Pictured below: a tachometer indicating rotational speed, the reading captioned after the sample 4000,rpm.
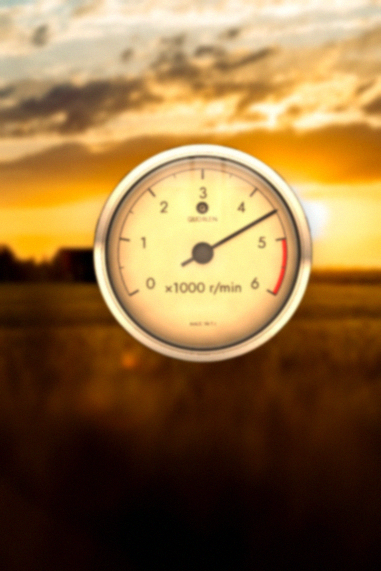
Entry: 4500,rpm
